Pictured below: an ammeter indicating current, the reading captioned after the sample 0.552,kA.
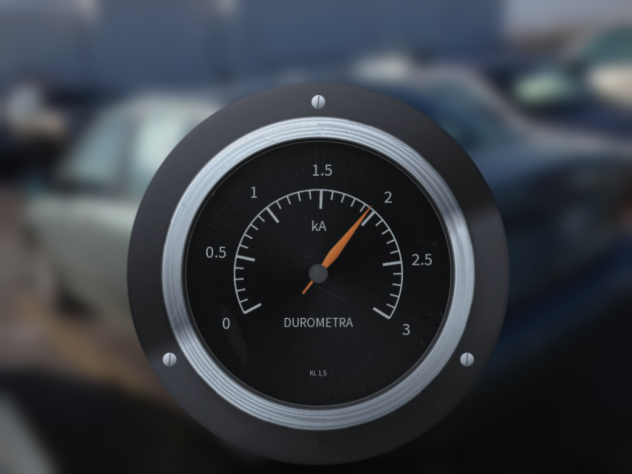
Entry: 1.95,kA
